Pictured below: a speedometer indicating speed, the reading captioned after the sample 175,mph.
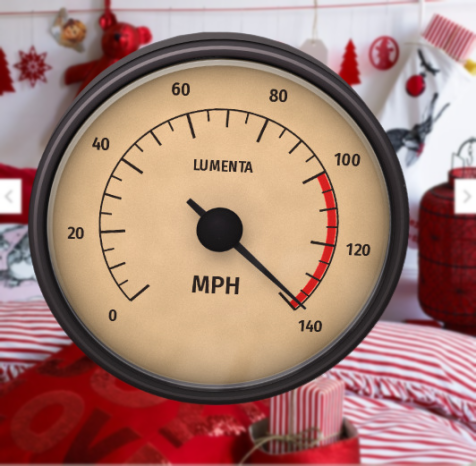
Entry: 137.5,mph
